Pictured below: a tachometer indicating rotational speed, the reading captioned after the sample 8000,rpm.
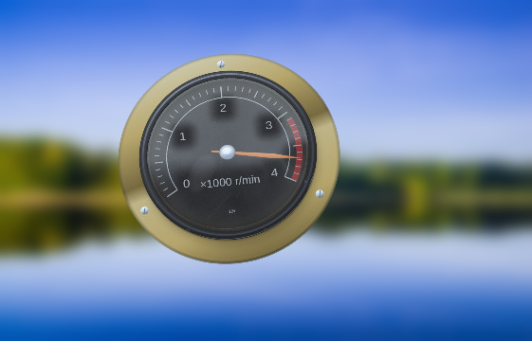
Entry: 3700,rpm
